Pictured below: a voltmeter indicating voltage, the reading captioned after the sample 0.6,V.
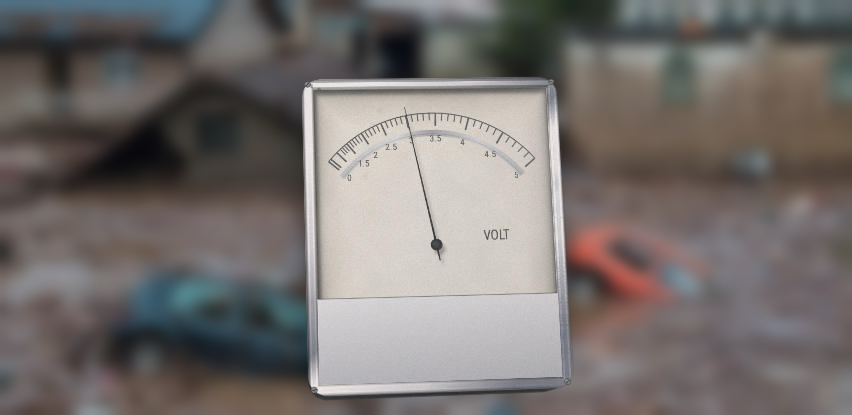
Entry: 3,V
